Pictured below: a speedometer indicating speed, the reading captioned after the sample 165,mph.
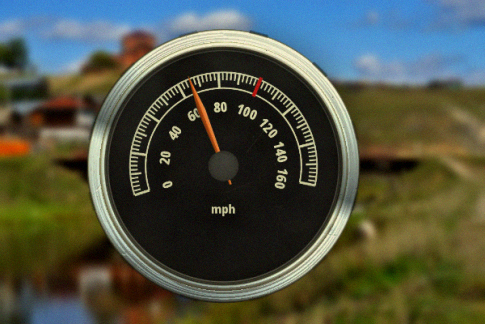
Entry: 66,mph
